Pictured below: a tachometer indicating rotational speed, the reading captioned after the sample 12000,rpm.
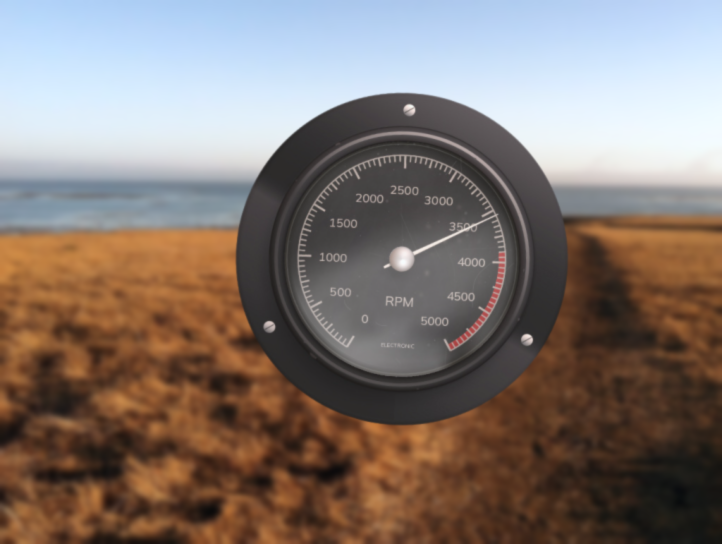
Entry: 3550,rpm
